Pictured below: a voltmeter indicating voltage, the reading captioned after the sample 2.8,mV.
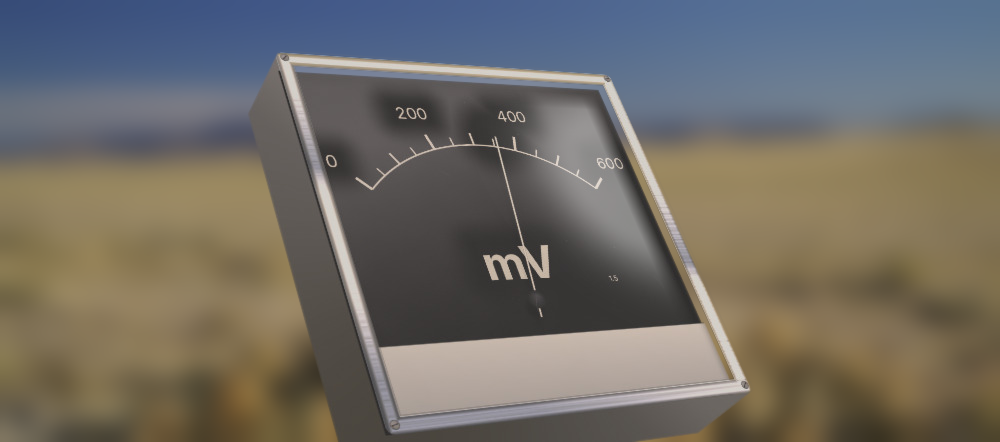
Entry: 350,mV
